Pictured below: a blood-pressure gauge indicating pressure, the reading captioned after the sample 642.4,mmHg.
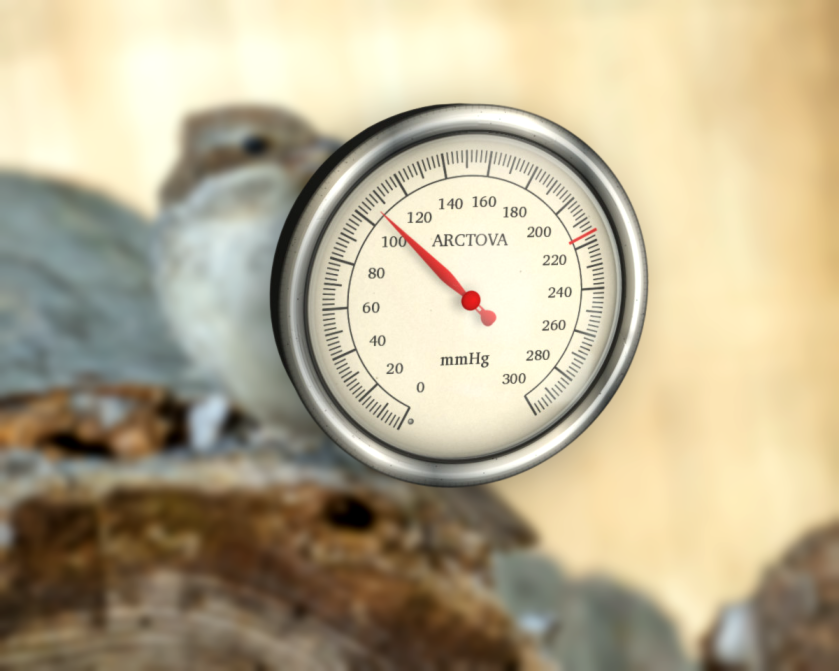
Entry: 106,mmHg
